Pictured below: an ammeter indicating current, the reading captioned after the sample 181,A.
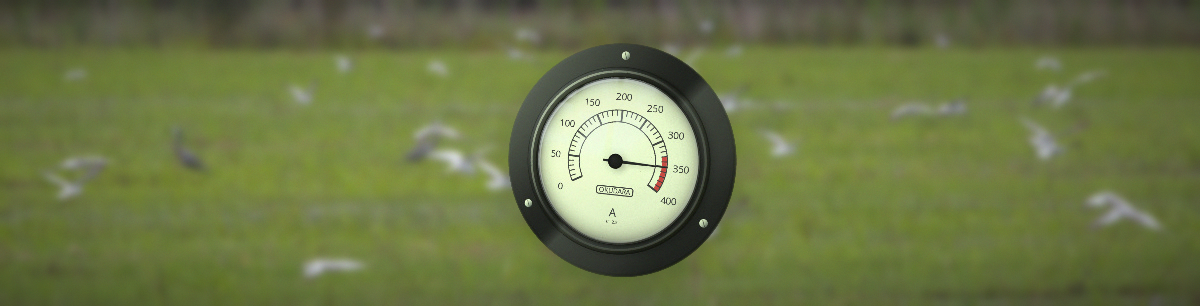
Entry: 350,A
